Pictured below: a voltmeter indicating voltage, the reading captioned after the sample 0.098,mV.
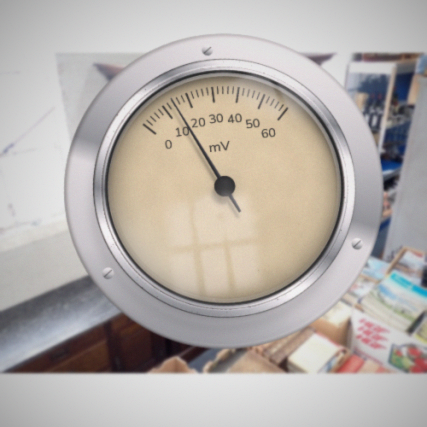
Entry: 14,mV
